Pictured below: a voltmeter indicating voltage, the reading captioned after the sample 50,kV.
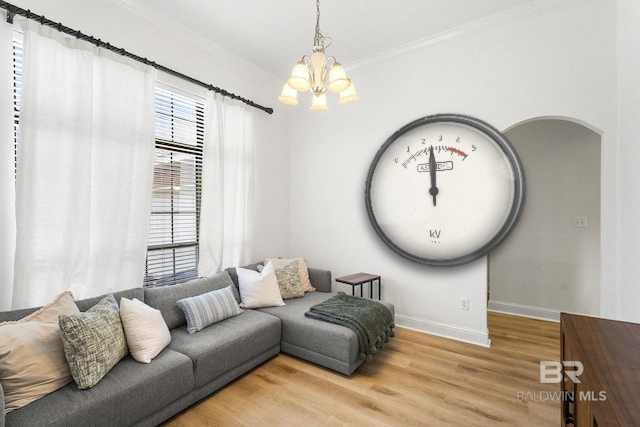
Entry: 2.5,kV
